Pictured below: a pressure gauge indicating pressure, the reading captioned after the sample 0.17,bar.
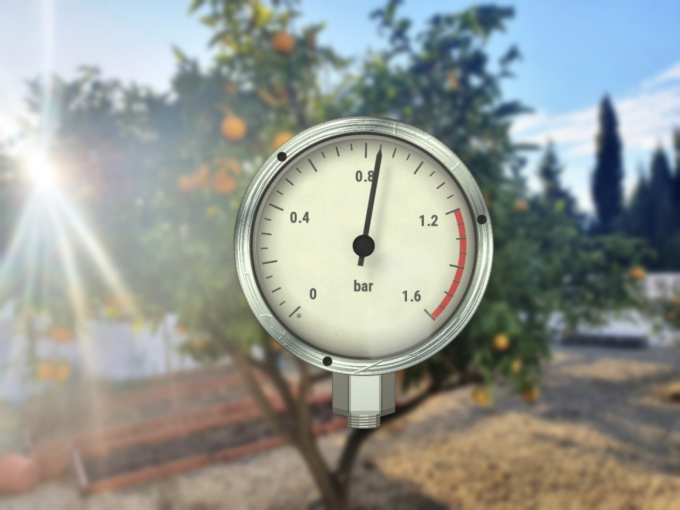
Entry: 0.85,bar
